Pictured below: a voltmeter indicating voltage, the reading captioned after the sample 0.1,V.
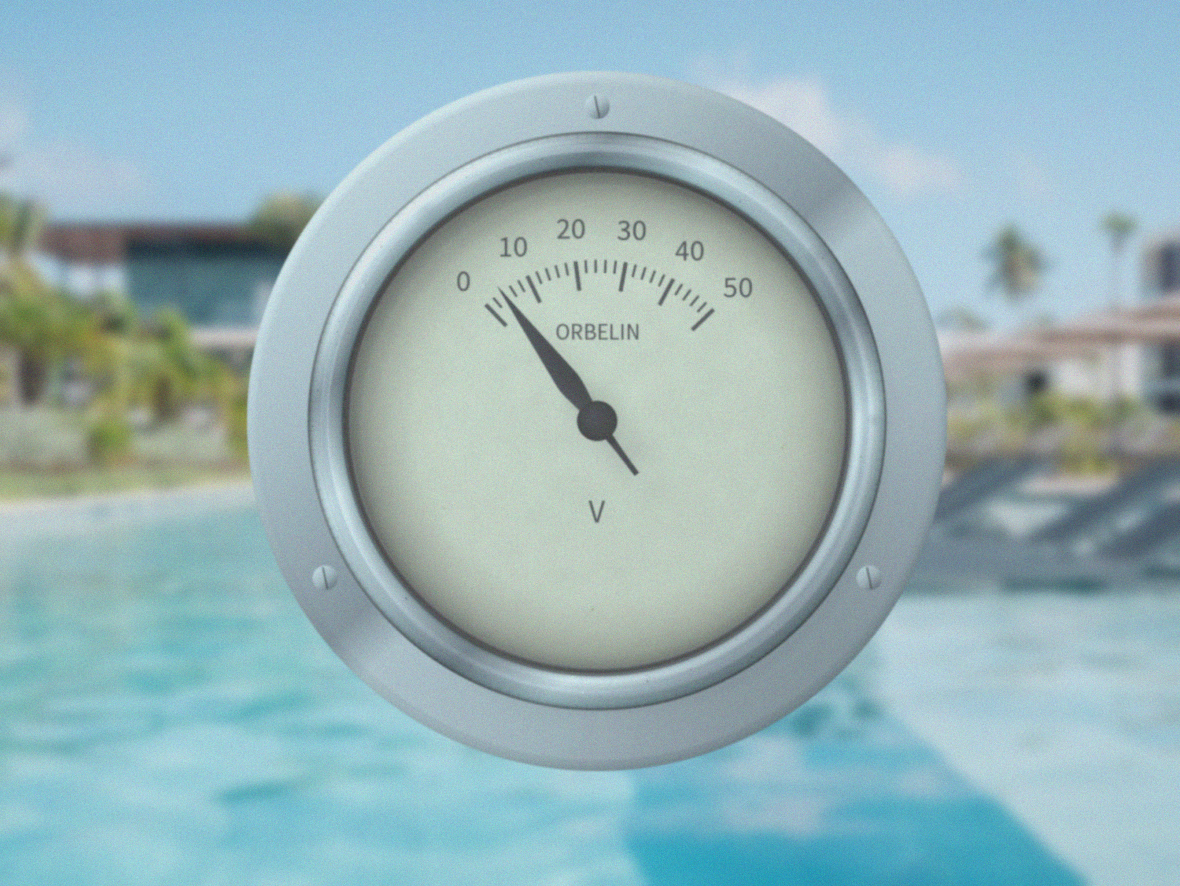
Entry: 4,V
